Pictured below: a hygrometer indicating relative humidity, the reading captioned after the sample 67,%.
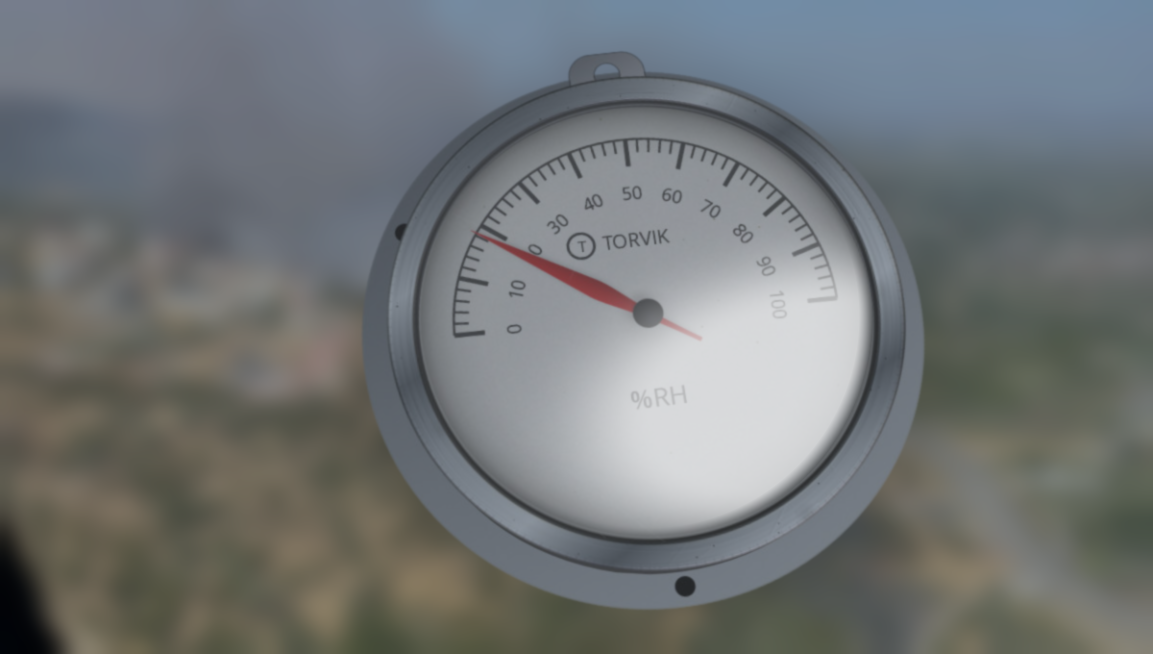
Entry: 18,%
